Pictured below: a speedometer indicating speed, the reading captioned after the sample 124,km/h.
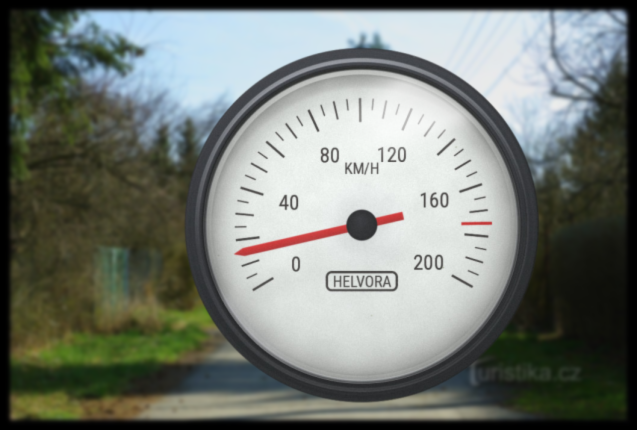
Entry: 15,km/h
